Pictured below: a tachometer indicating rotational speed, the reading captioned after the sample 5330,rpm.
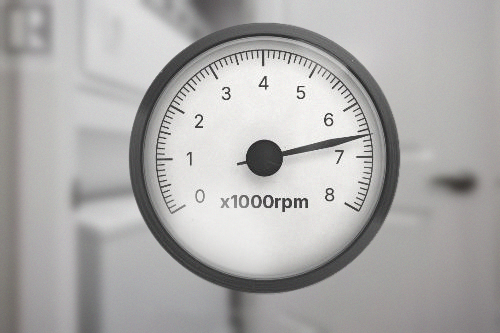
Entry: 6600,rpm
